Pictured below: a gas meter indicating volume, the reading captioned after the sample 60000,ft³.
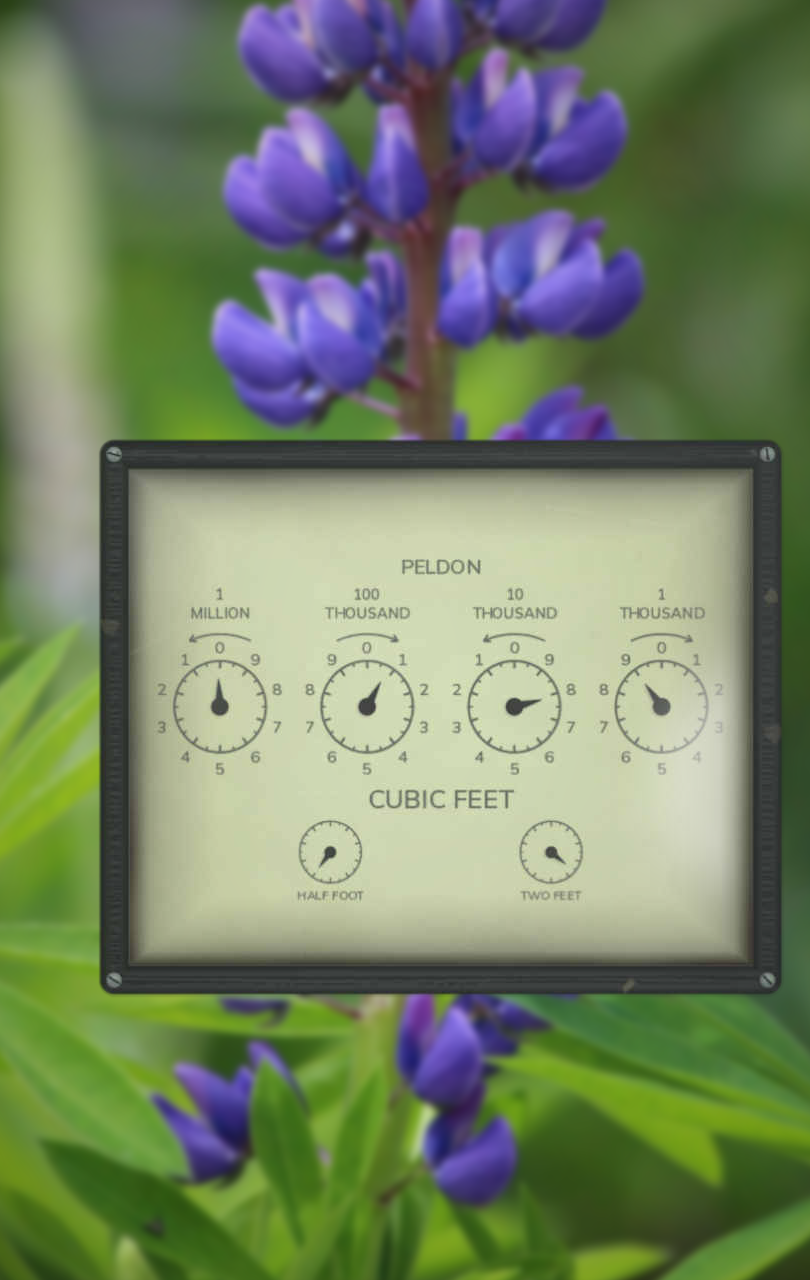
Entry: 7900,ft³
